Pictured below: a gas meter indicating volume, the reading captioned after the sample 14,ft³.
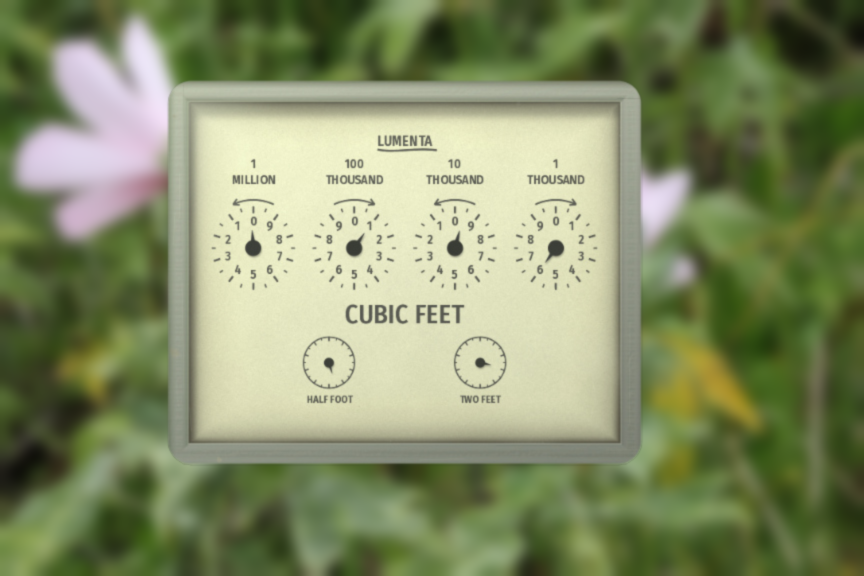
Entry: 9600,ft³
